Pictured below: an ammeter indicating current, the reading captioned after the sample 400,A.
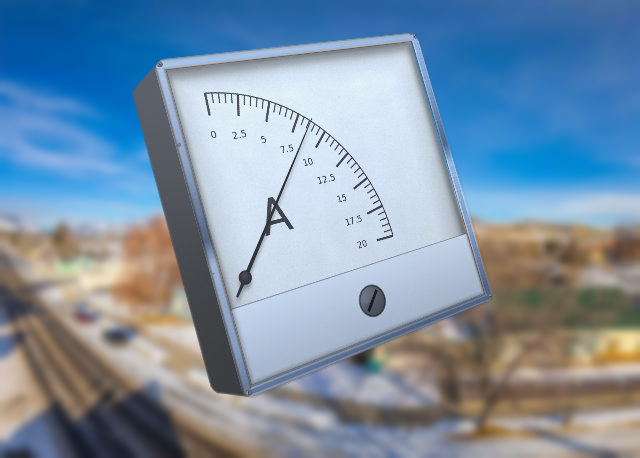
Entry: 8.5,A
